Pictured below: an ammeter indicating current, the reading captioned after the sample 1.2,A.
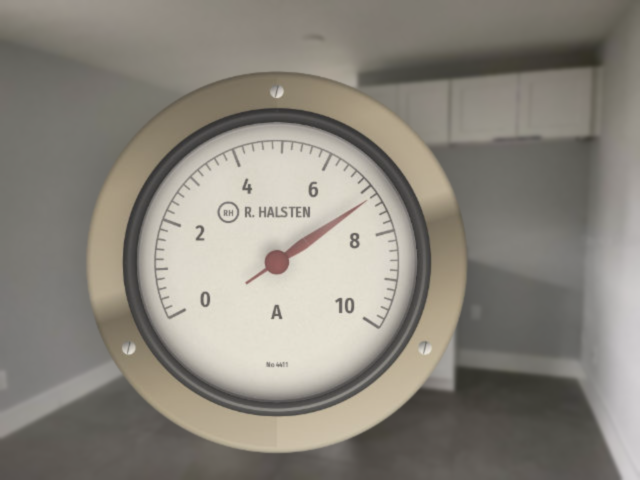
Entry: 7.2,A
